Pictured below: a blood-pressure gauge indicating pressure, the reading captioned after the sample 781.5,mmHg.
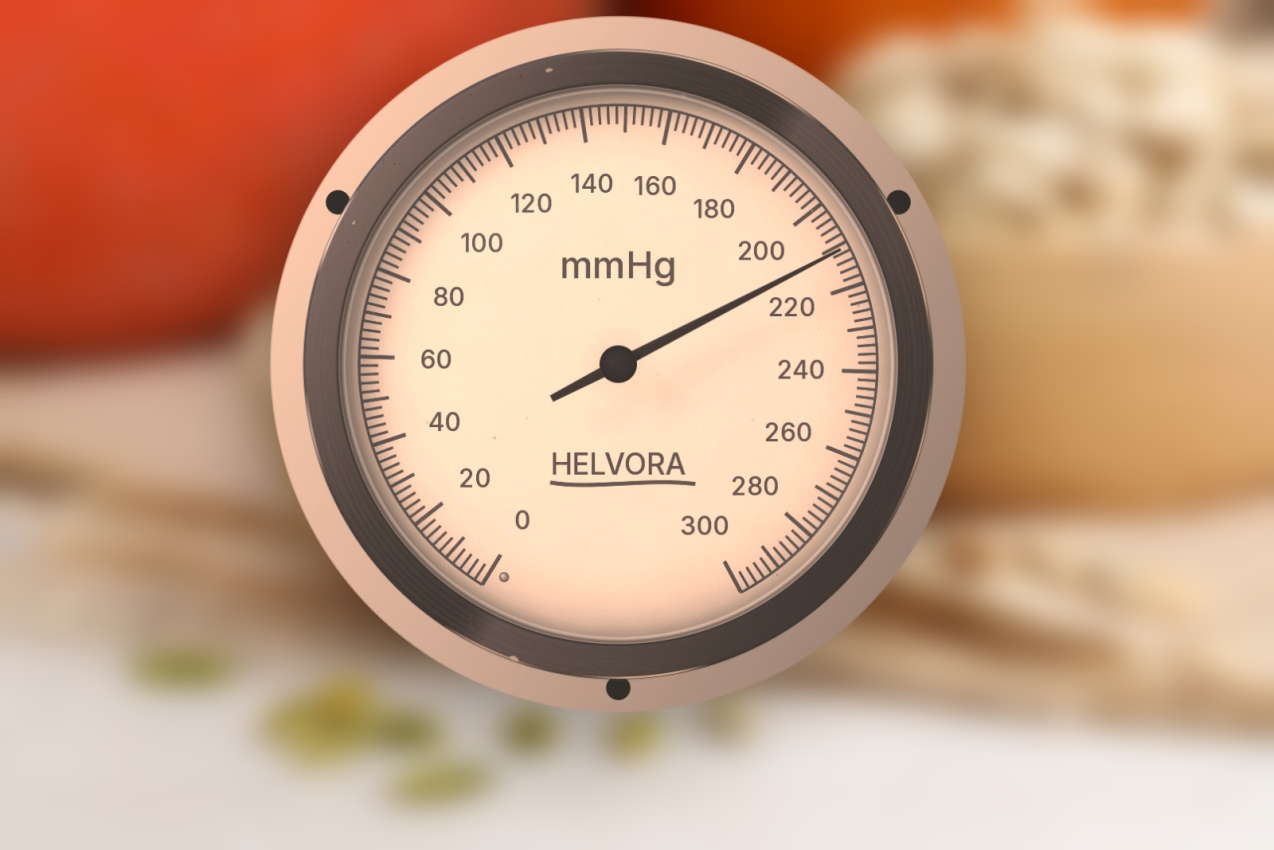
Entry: 211,mmHg
